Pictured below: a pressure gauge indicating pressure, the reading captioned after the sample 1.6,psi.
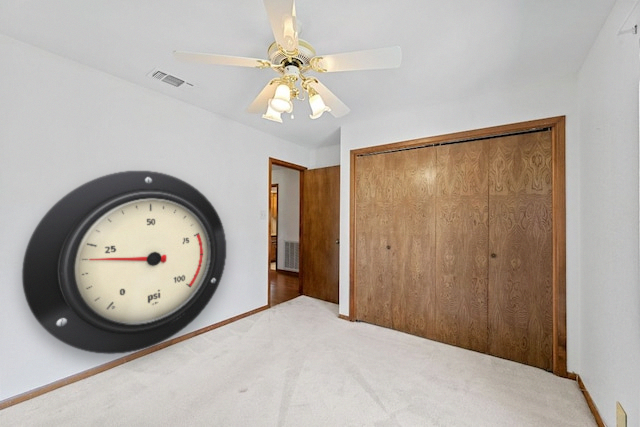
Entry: 20,psi
